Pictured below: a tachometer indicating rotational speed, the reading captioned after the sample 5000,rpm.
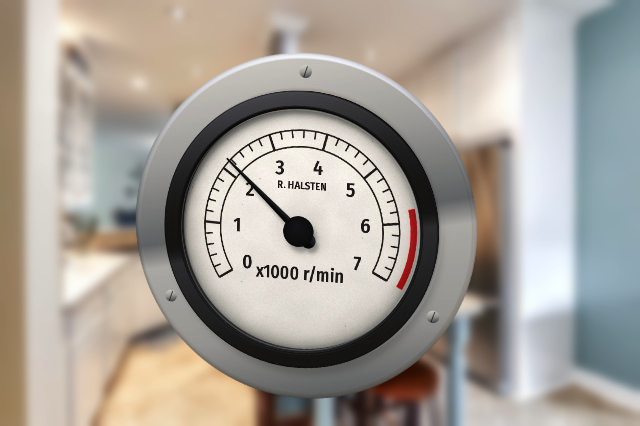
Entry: 2200,rpm
